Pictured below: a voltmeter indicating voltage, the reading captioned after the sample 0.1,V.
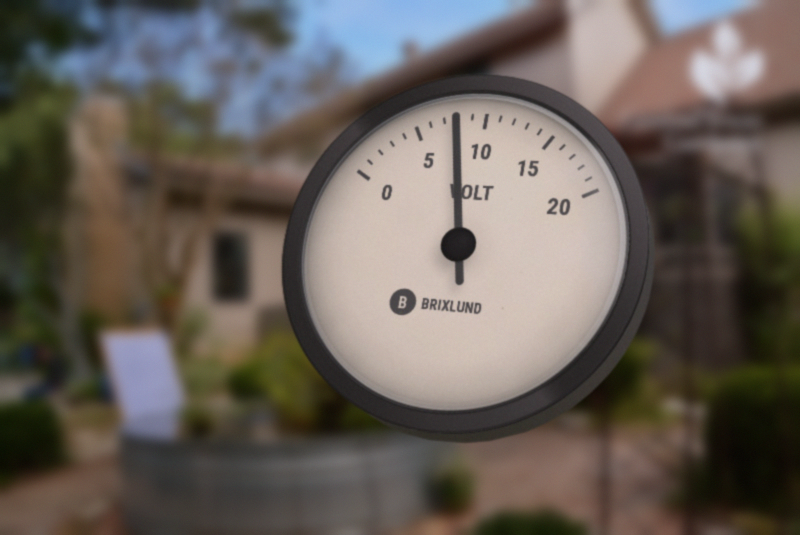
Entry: 8,V
